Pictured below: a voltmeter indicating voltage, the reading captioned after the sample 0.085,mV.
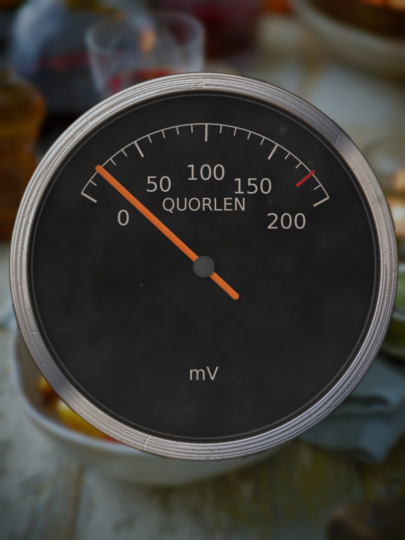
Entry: 20,mV
